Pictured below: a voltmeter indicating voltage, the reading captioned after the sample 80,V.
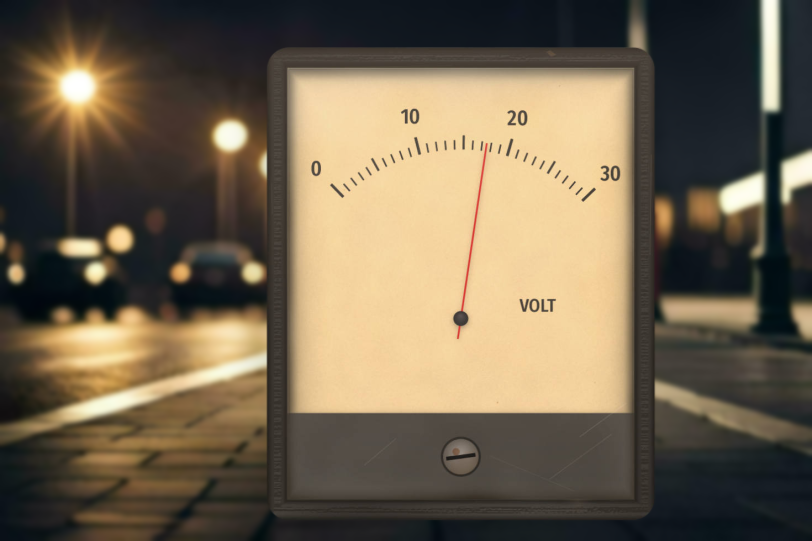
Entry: 17.5,V
